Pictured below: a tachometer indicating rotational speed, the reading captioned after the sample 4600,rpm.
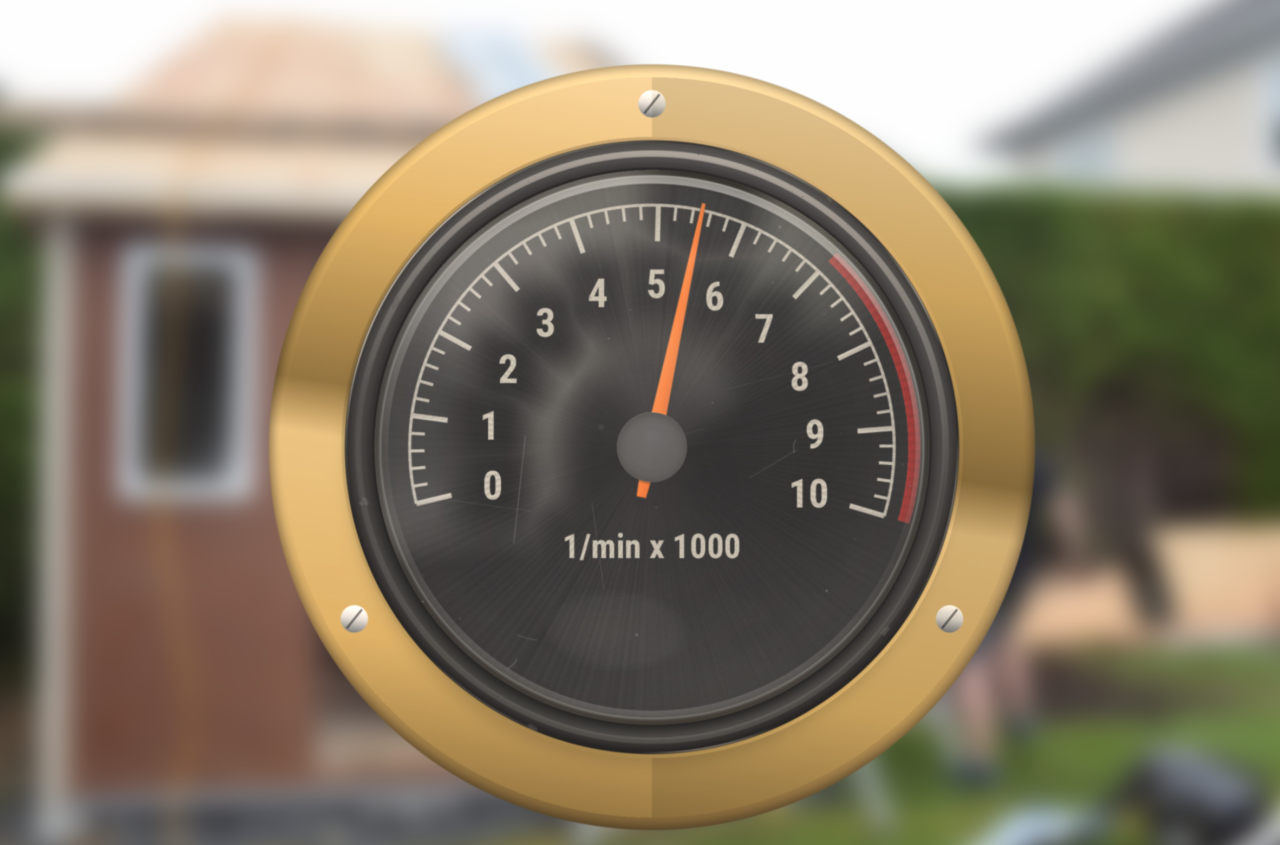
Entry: 5500,rpm
